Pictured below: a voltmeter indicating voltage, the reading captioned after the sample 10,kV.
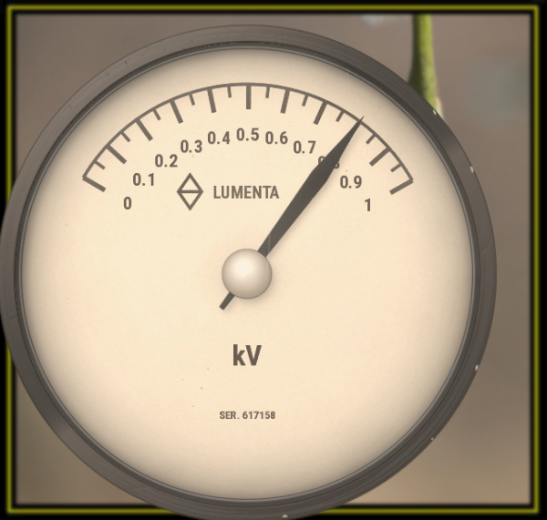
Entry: 0.8,kV
